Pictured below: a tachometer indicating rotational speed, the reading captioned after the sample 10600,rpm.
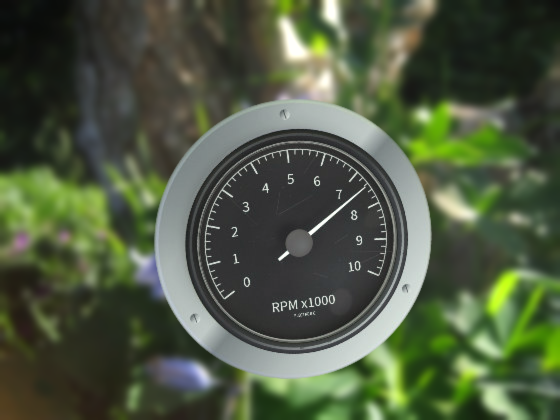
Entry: 7400,rpm
